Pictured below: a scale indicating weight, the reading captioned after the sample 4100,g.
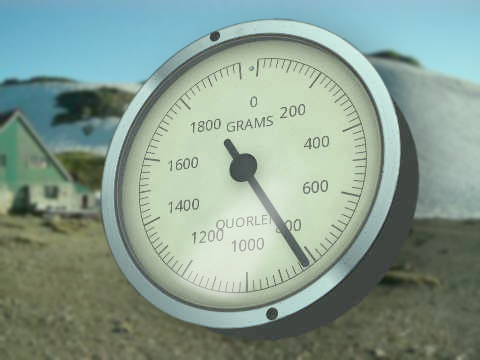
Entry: 820,g
